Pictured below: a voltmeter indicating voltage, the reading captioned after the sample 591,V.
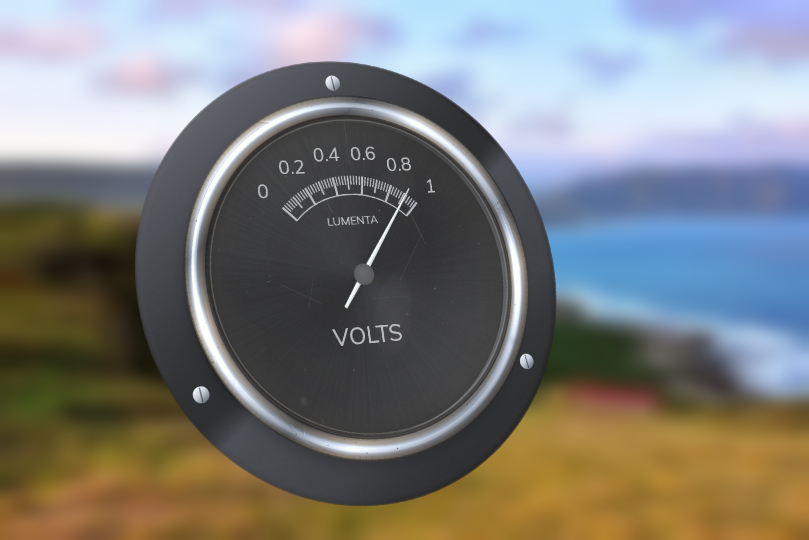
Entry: 0.9,V
